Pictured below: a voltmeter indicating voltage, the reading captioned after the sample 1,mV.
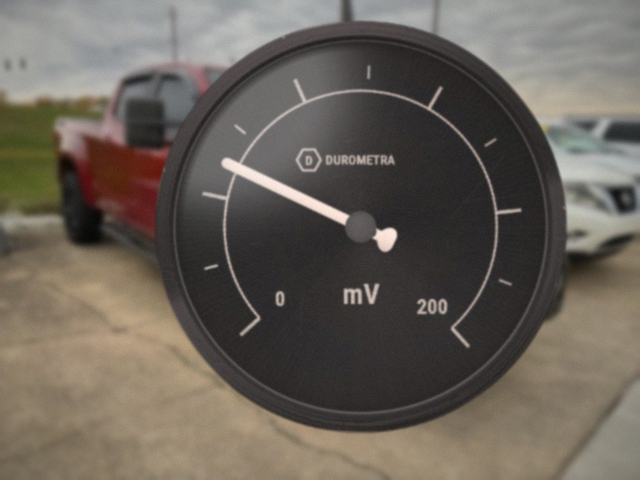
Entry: 50,mV
